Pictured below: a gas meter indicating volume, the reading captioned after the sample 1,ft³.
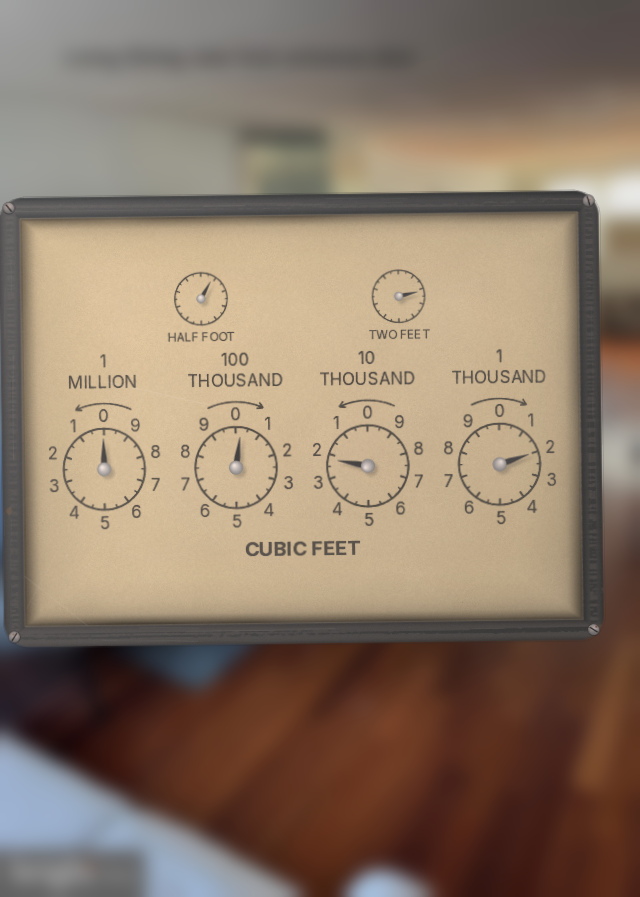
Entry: 2200,ft³
